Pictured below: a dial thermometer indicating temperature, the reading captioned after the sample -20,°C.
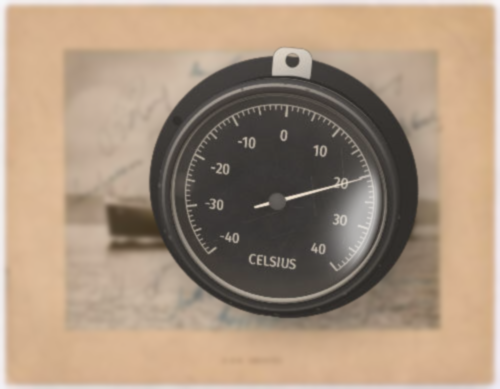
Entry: 20,°C
